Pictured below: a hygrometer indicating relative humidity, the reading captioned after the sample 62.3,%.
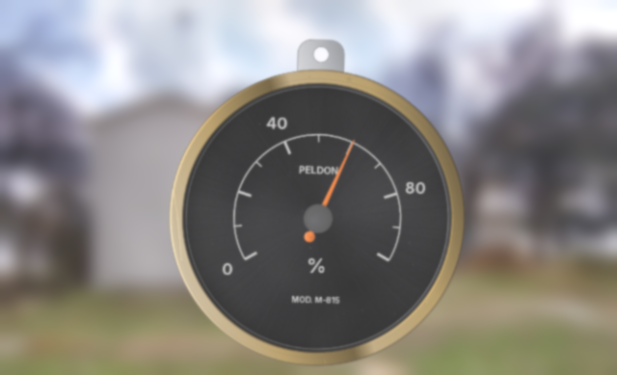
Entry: 60,%
